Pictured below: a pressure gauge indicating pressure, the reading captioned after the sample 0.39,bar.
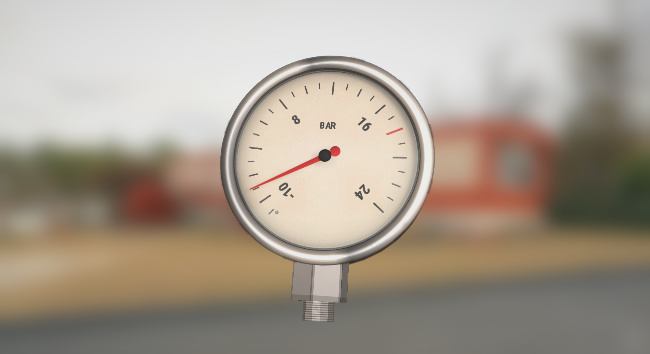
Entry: 1,bar
